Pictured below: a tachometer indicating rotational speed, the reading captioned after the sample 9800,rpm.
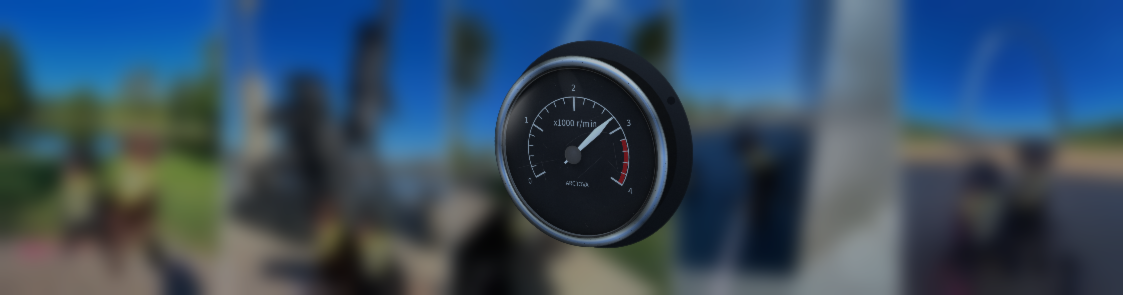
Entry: 2800,rpm
